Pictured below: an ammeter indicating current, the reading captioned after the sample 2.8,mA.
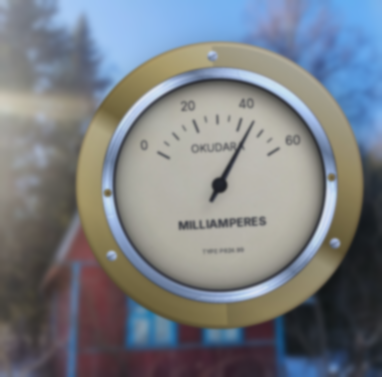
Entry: 45,mA
